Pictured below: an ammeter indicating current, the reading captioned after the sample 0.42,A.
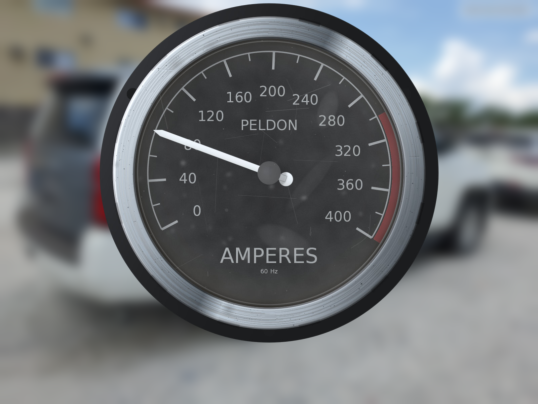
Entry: 80,A
